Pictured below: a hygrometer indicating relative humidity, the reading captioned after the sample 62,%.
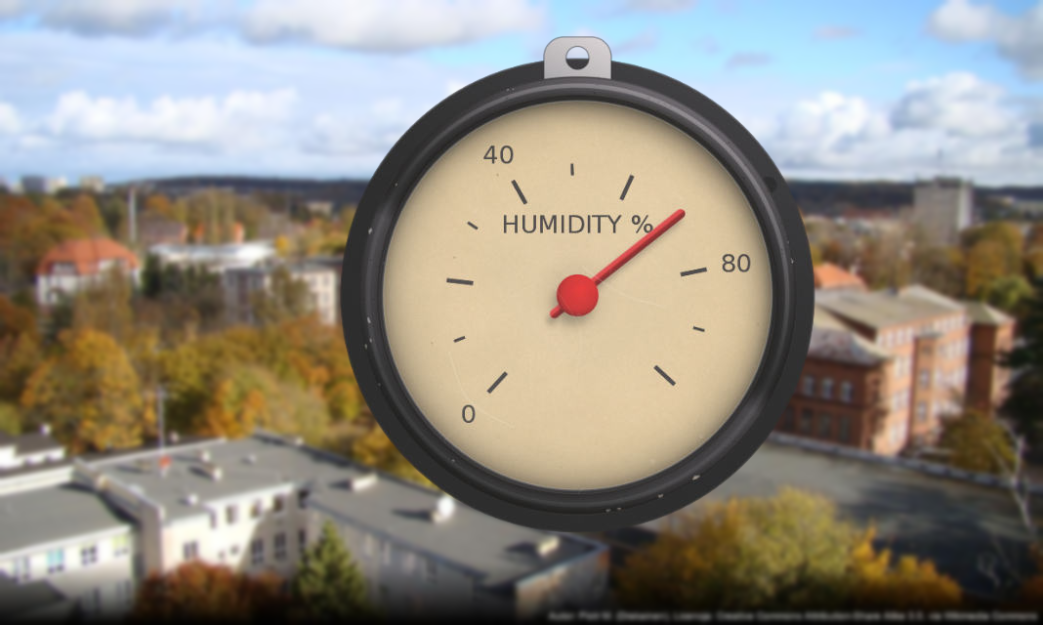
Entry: 70,%
